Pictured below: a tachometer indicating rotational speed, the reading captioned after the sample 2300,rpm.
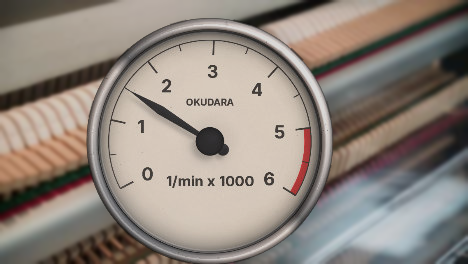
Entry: 1500,rpm
